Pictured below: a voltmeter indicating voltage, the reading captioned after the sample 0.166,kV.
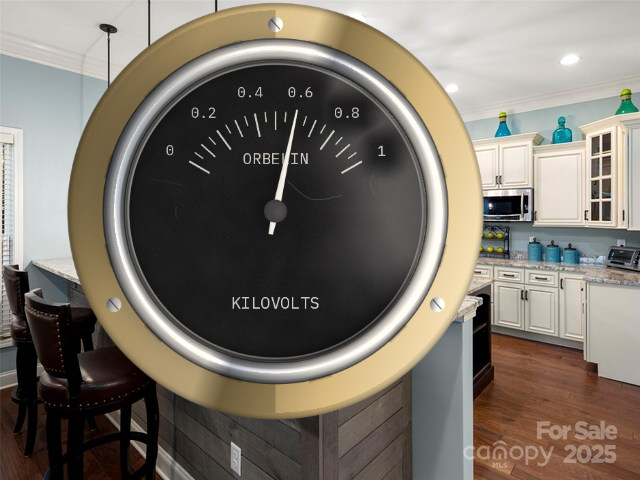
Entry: 0.6,kV
